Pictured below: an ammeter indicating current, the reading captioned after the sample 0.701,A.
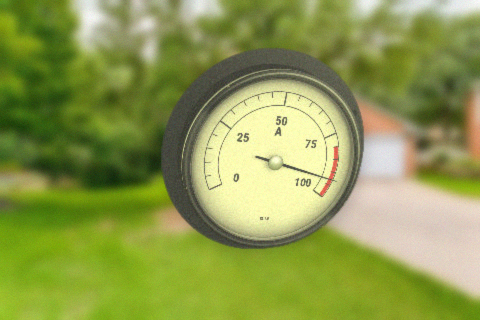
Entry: 92.5,A
